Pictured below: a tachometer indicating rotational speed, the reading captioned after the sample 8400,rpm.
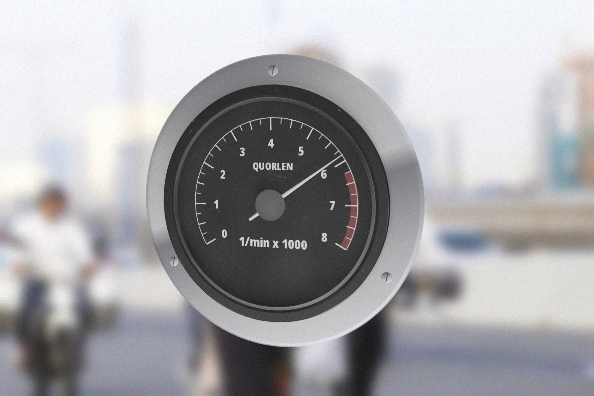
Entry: 5875,rpm
